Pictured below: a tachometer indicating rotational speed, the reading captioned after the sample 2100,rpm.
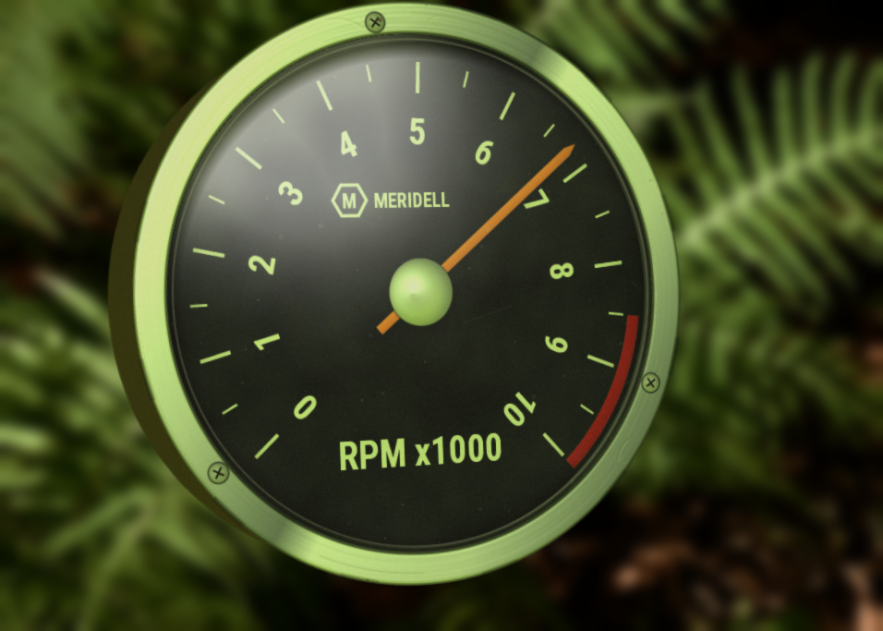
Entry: 6750,rpm
